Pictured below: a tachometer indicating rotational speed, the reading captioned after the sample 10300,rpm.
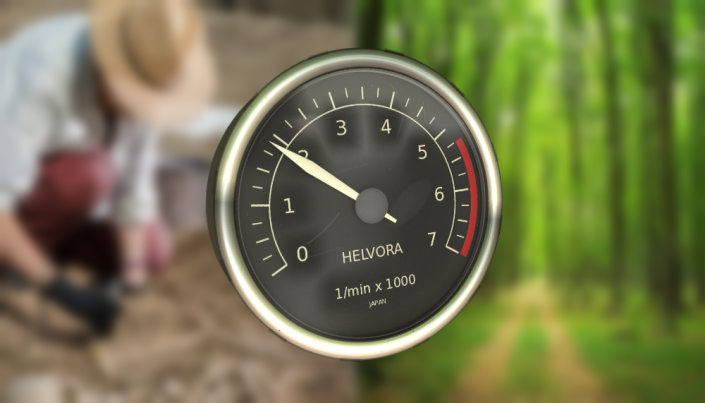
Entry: 1875,rpm
